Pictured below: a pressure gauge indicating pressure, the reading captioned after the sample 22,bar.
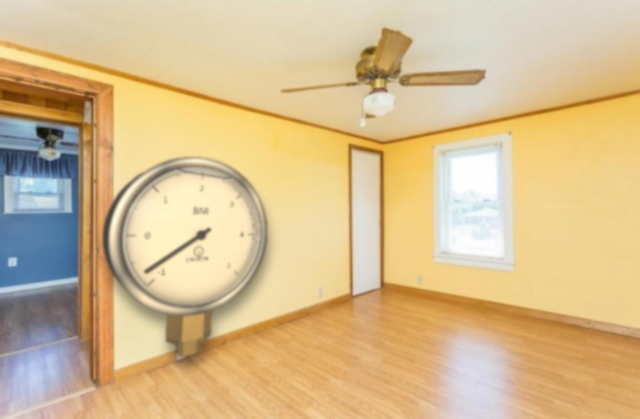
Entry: -0.75,bar
